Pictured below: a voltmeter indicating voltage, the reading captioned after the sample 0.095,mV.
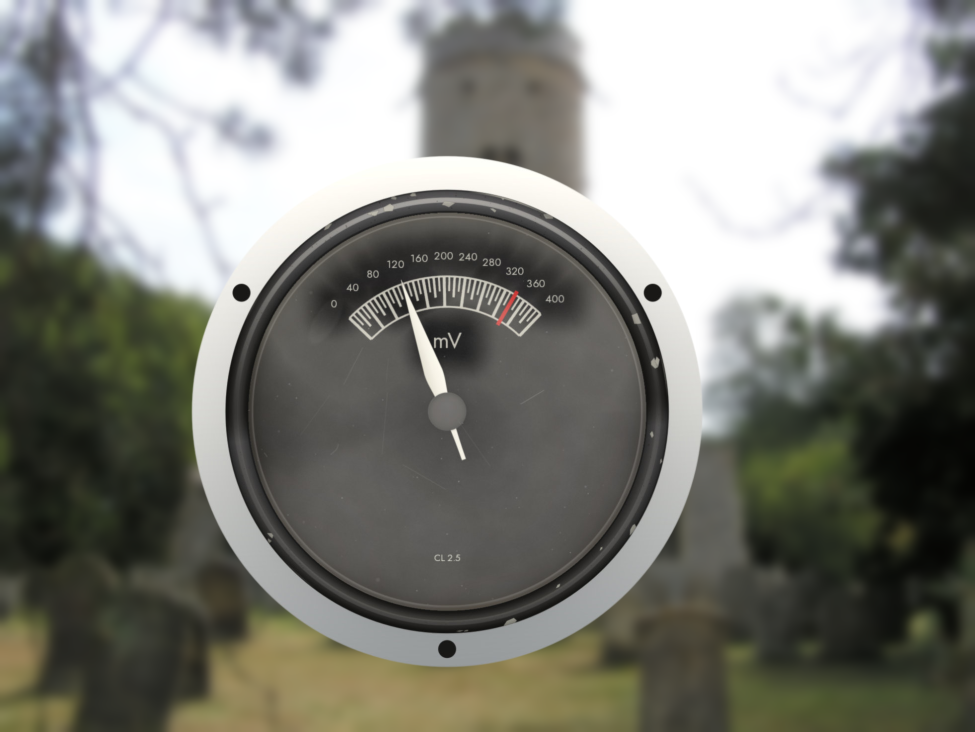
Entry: 120,mV
